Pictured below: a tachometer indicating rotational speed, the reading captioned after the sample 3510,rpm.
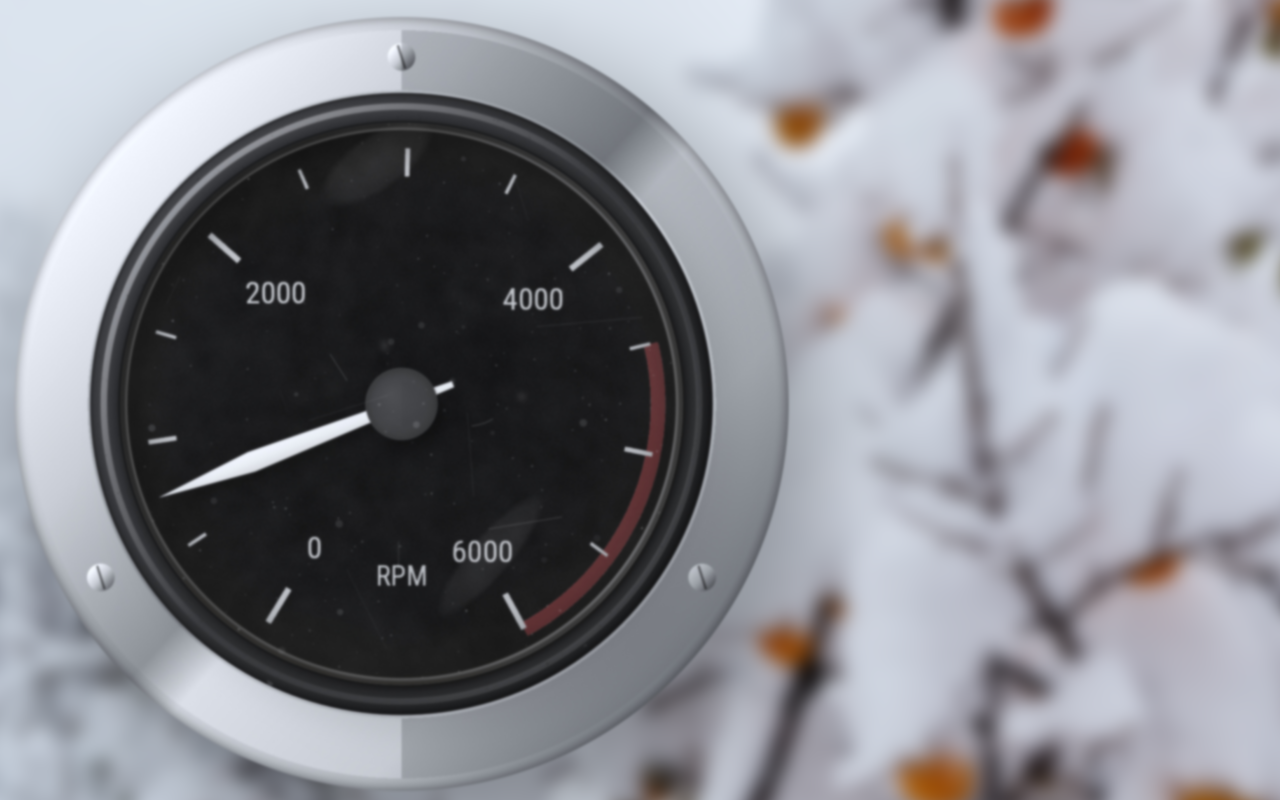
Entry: 750,rpm
